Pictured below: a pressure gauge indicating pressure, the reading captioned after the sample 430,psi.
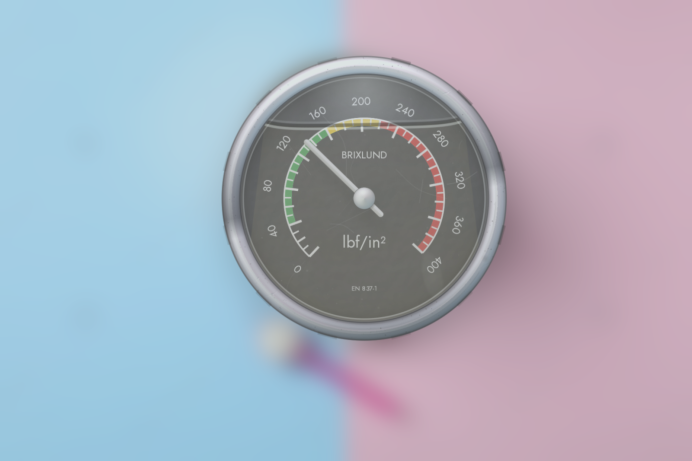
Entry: 135,psi
